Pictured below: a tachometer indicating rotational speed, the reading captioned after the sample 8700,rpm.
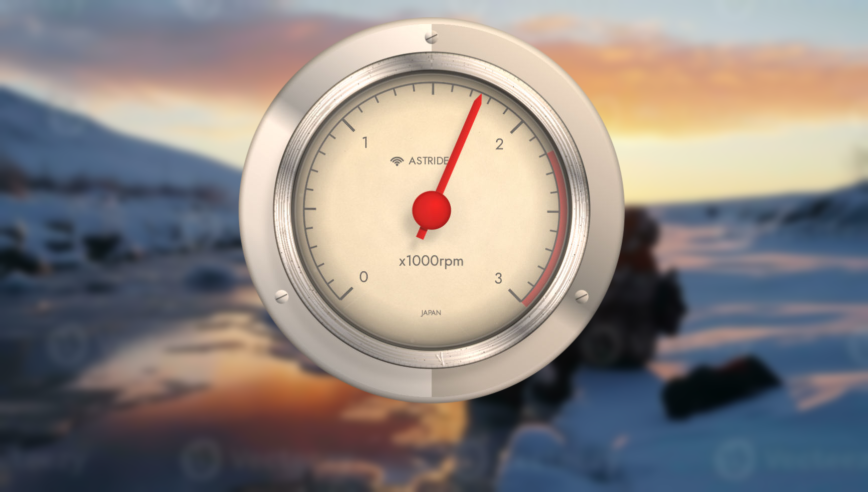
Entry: 1750,rpm
